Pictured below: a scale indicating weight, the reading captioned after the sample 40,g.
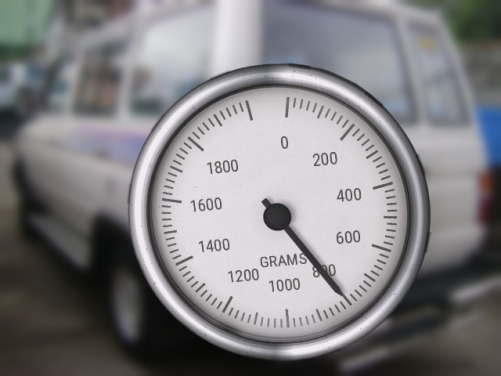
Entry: 800,g
